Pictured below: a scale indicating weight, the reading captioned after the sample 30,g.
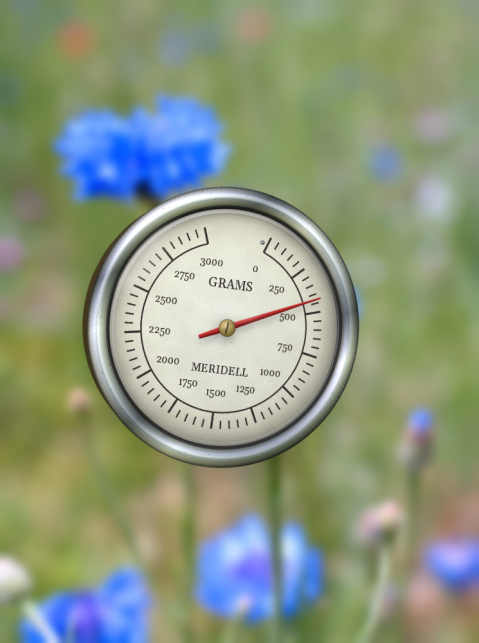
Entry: 425,g
